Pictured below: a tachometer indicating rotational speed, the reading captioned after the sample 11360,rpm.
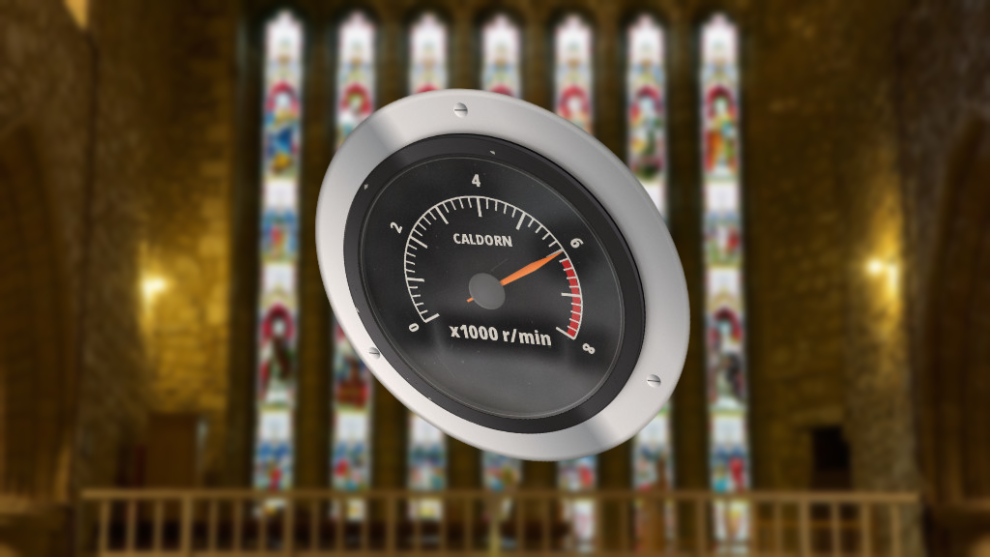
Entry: 6000,rpm
